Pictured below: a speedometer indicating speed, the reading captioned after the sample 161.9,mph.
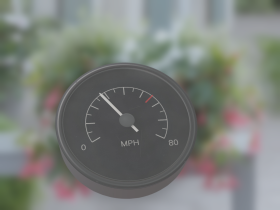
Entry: 27.5,mph
